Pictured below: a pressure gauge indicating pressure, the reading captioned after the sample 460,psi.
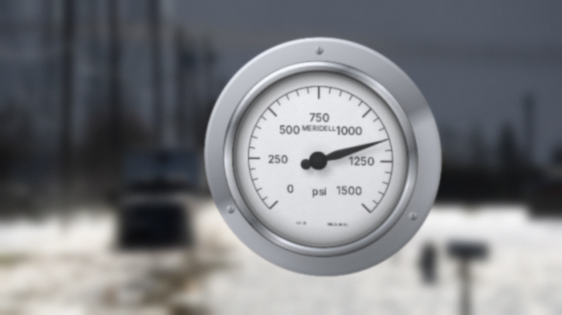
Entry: 1150,psi
